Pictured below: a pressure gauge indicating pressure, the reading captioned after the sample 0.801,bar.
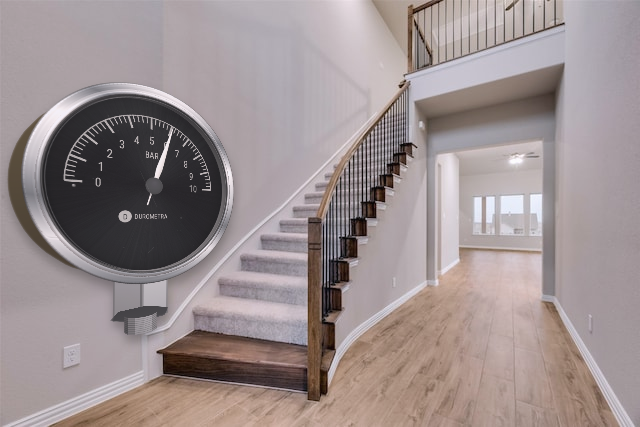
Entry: 6,bar
